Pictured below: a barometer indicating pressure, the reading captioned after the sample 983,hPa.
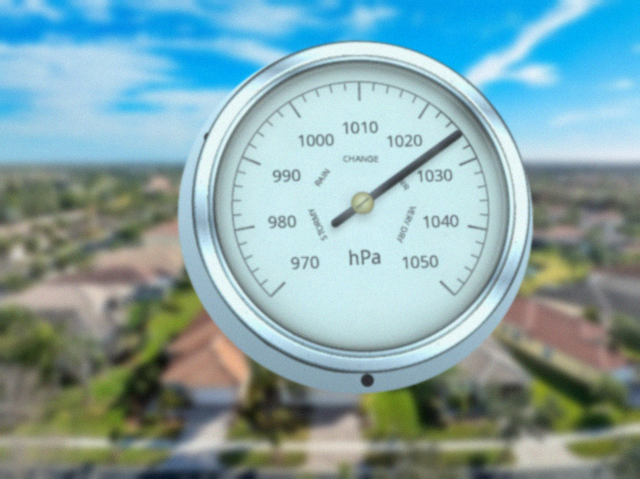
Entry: 1026,hPa
